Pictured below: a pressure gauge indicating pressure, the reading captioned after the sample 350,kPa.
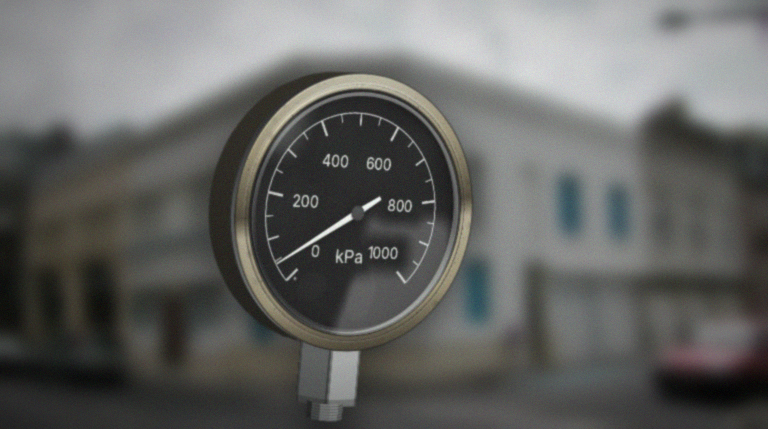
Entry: 50,kPa
